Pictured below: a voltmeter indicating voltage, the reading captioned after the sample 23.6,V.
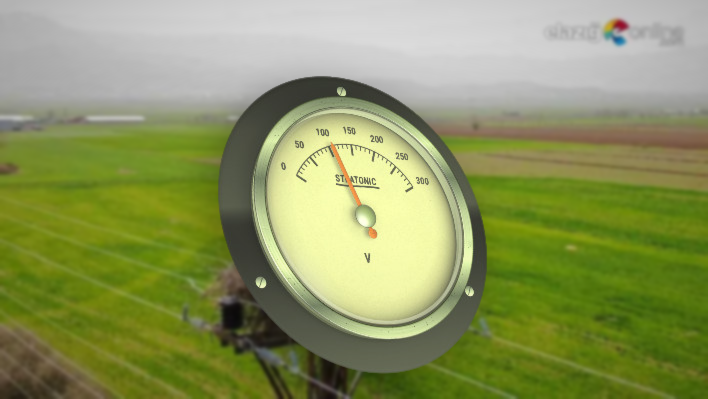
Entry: 100,V
